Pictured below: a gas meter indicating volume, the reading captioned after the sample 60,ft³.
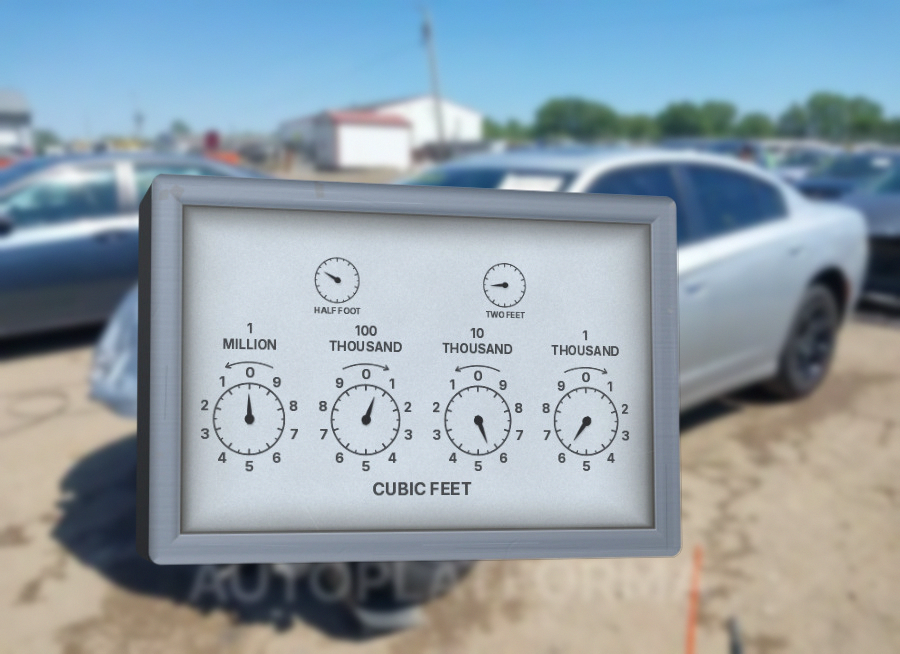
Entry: 5600,ft³
